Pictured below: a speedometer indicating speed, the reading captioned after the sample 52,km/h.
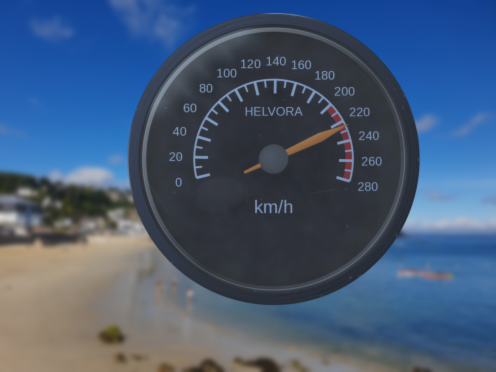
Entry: 225,km/h
